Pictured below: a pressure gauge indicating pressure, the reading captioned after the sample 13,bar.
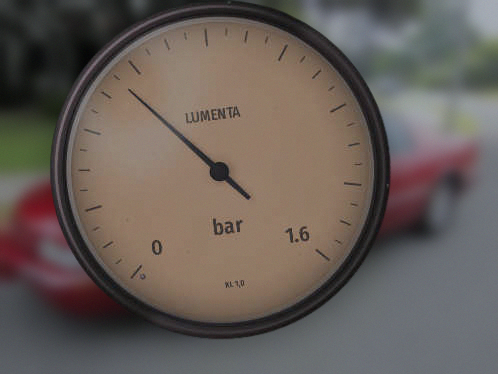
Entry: 0.55,bar
